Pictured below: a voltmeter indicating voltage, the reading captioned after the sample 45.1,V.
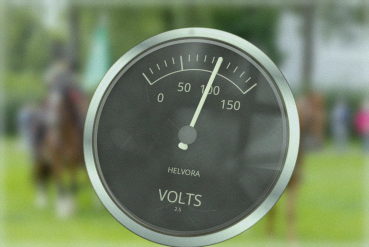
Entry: 100,V
